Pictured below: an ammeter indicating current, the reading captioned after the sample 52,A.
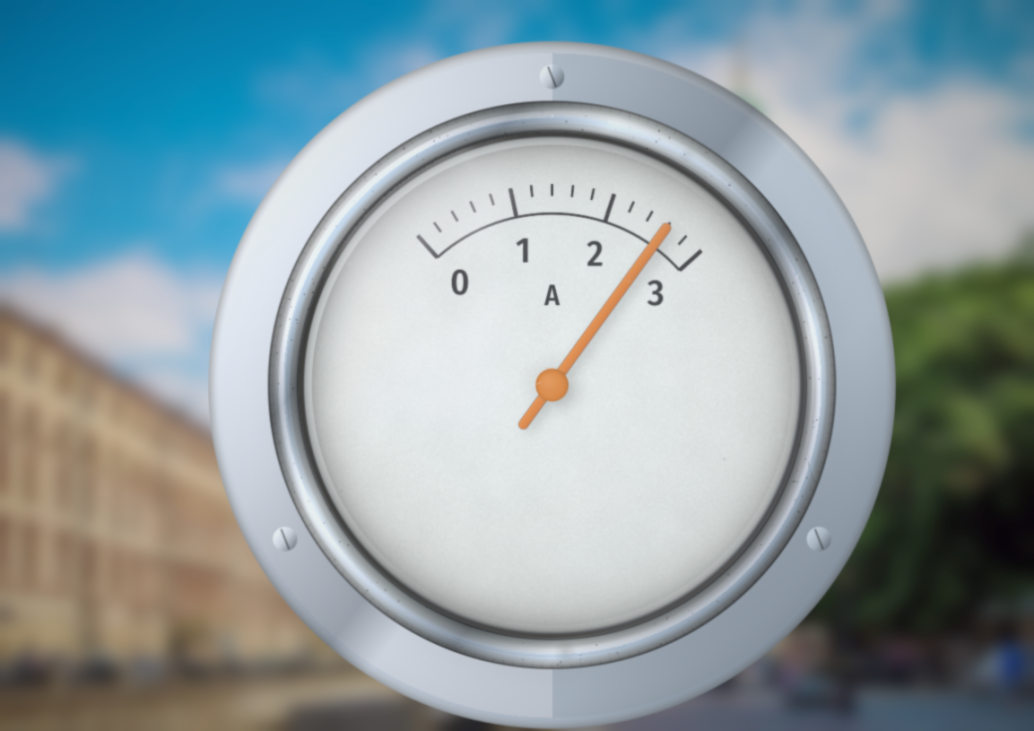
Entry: 2.6,A
